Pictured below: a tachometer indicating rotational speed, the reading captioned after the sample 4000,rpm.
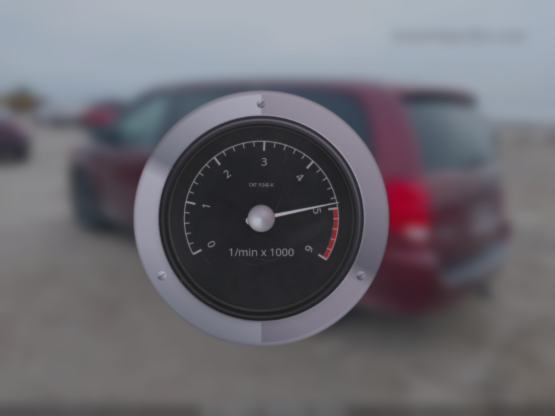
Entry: 4900,rpm
